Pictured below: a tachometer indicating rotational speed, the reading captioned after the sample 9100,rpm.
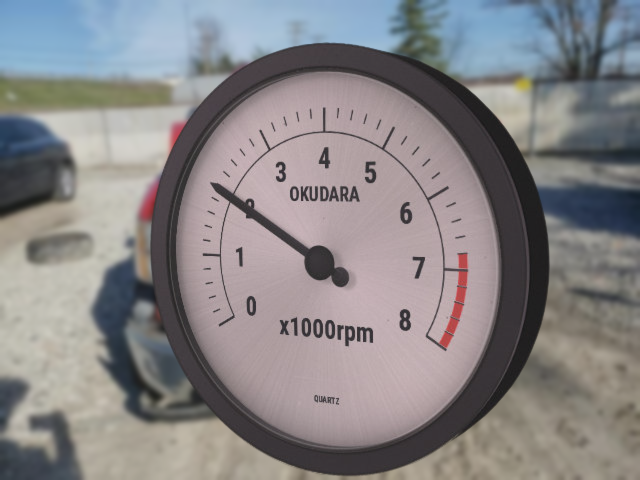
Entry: 2000,rpm
